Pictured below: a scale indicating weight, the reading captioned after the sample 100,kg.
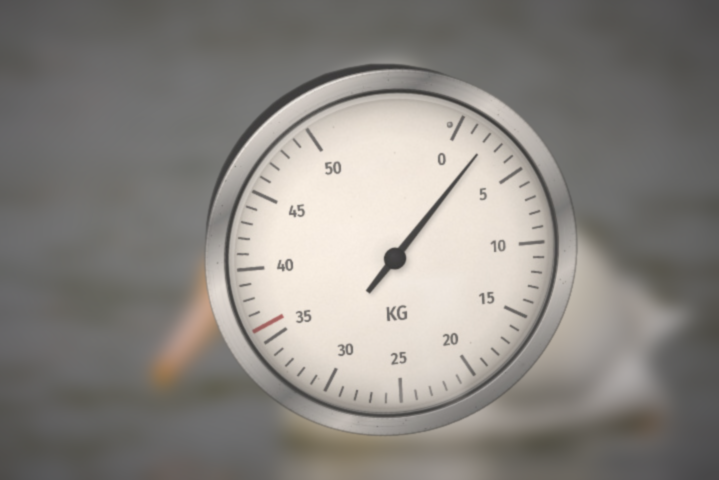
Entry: 2,kg
